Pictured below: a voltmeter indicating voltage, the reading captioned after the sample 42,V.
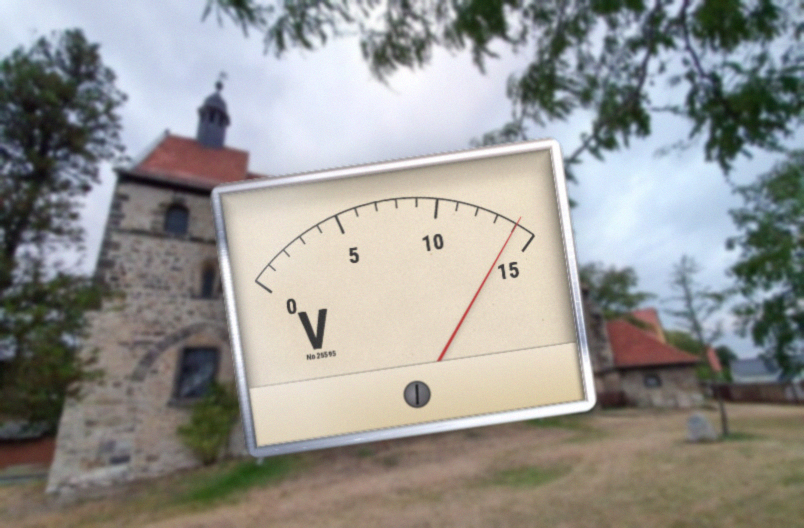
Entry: 14,V
